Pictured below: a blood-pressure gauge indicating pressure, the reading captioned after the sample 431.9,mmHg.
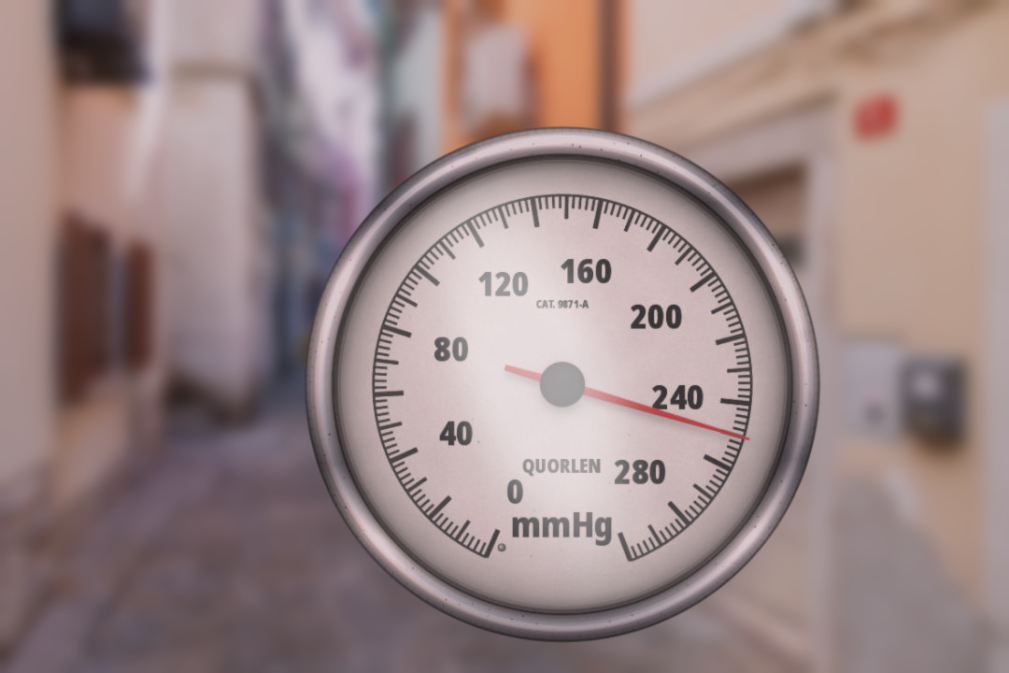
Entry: 250,mmHg
